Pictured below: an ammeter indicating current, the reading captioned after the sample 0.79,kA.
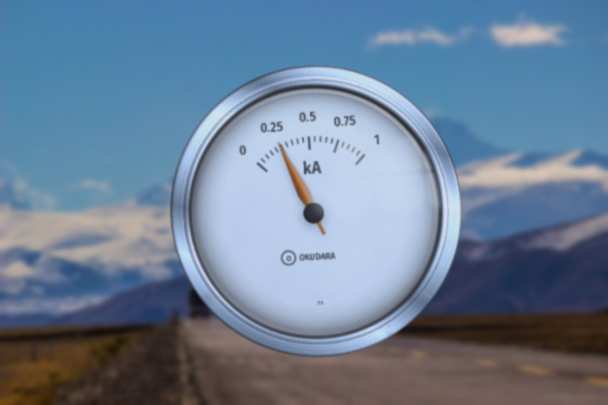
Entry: 0.25,kA
